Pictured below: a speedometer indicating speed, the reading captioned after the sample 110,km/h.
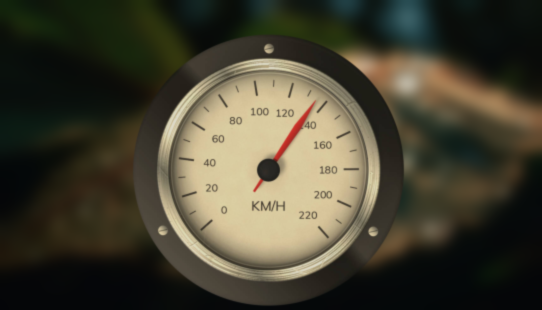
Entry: 135,km/h
